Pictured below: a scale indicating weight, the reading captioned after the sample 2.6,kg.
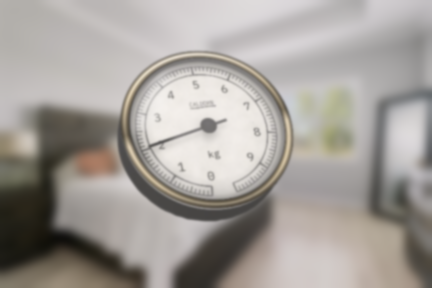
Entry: 2,kg
